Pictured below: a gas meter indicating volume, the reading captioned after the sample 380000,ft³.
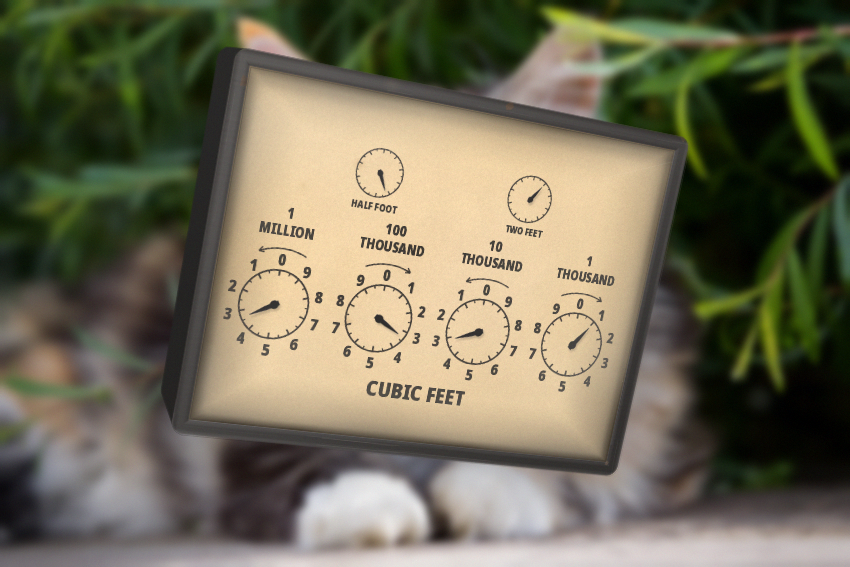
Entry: 333100,ft³
